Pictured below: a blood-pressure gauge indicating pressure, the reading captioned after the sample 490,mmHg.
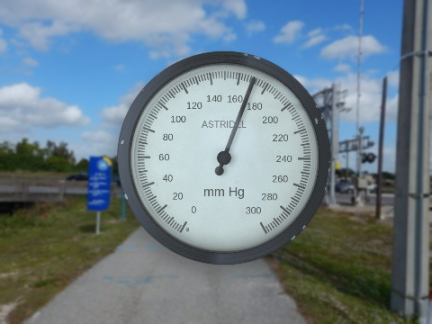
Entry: 170,mmHg
